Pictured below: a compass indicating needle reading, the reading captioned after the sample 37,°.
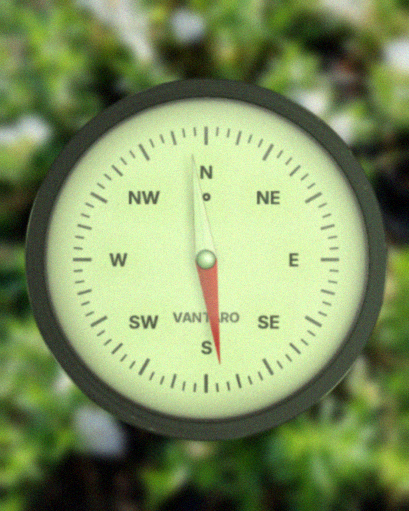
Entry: 172.5,°
